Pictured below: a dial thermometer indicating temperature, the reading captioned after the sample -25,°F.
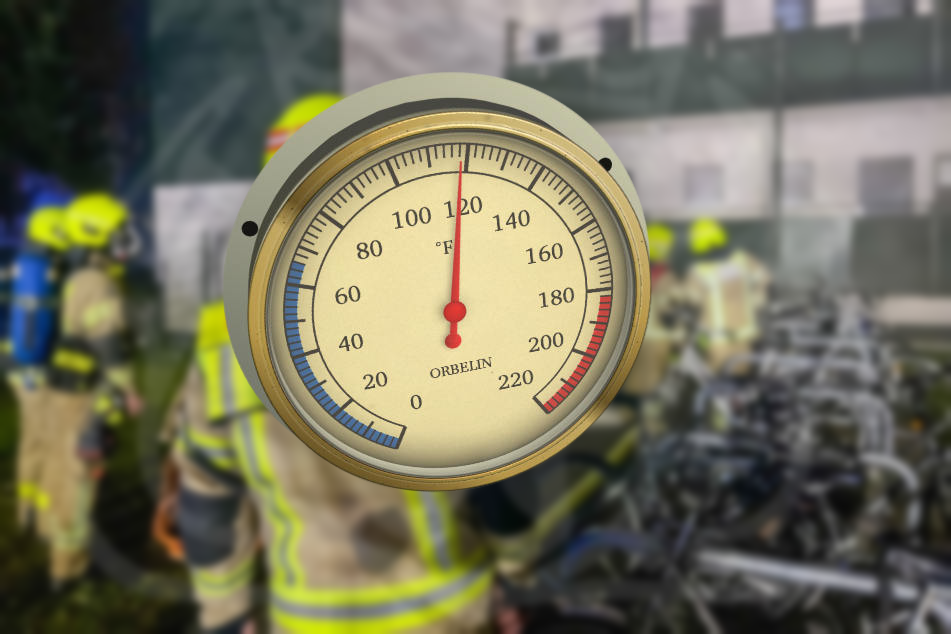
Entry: 118,°F
